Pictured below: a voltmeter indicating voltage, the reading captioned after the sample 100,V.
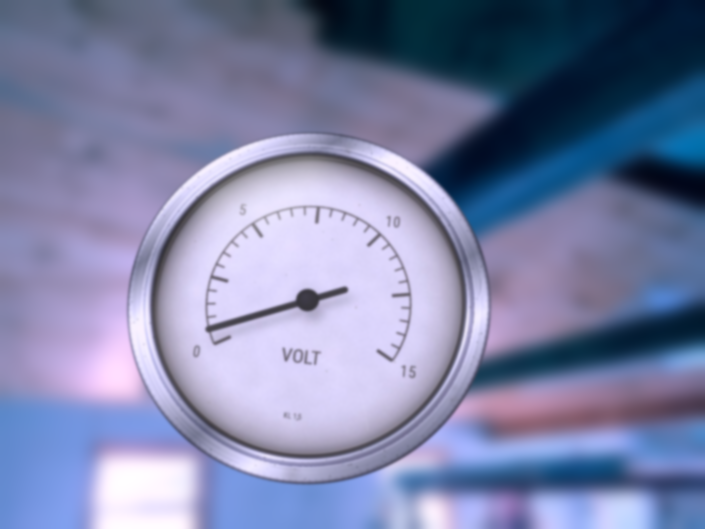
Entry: 0.5,V
